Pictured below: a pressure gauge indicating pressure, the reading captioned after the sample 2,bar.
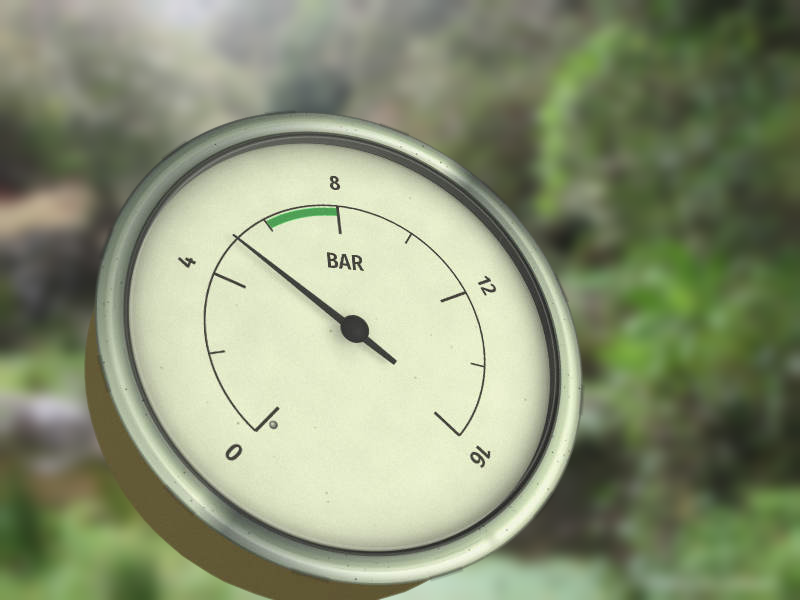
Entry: 5,bar
